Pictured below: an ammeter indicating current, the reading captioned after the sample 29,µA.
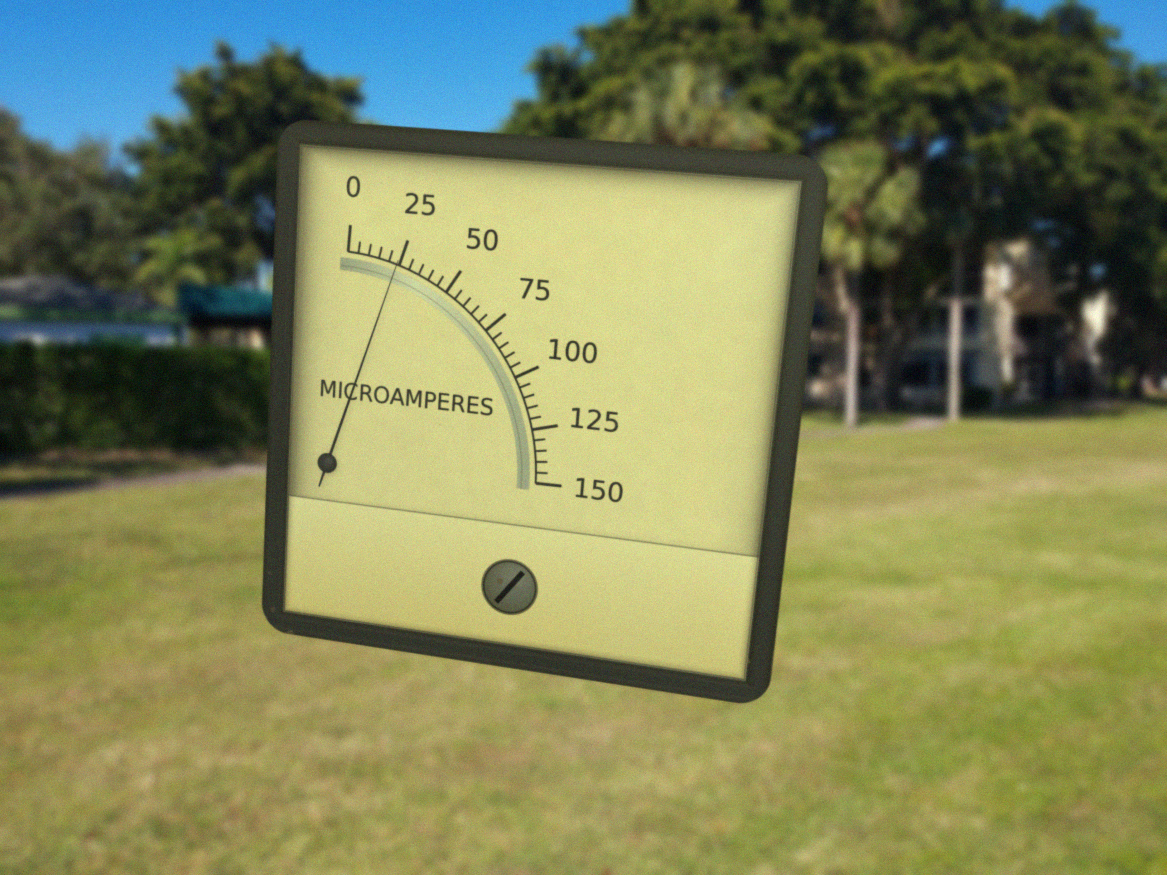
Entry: 25,µA
